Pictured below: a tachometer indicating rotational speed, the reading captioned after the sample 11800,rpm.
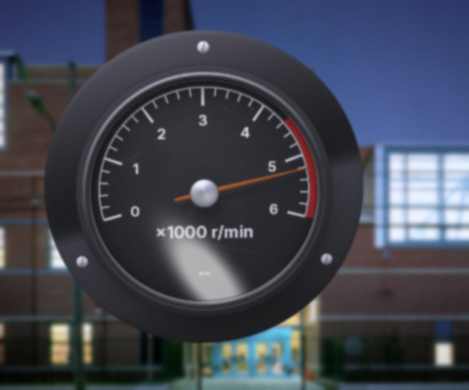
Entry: 5200,rpm
